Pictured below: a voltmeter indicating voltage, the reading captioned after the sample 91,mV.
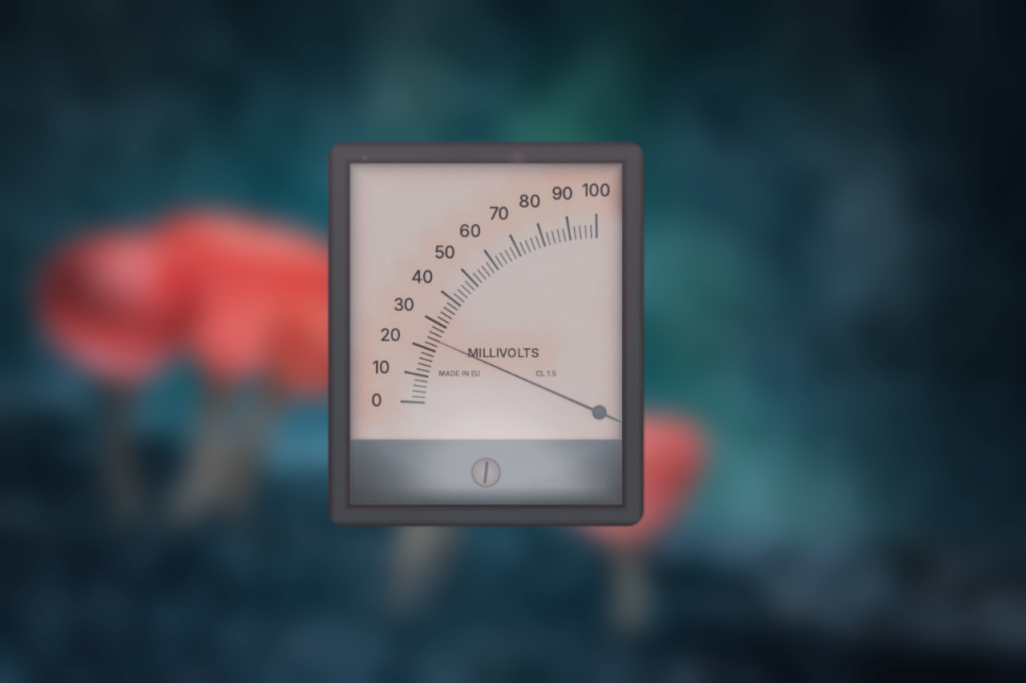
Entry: 24,mV
